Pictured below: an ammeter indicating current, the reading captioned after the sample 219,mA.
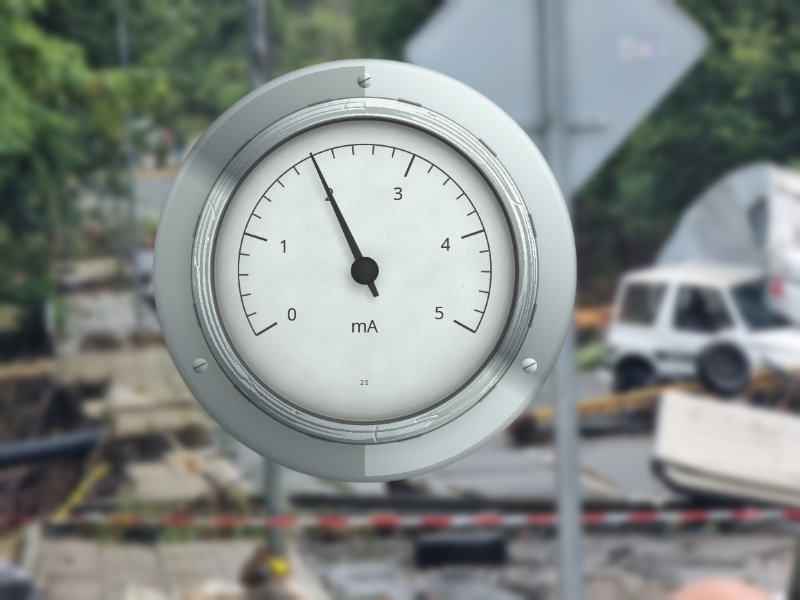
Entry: 2,mA
